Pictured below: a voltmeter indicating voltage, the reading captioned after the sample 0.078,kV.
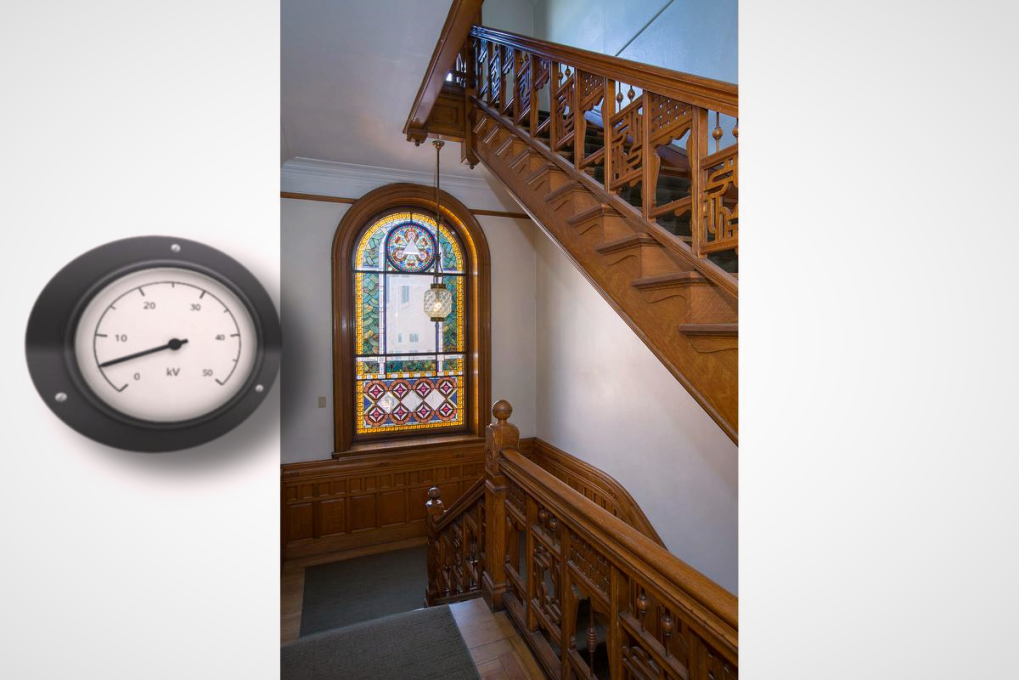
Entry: 5,kV
